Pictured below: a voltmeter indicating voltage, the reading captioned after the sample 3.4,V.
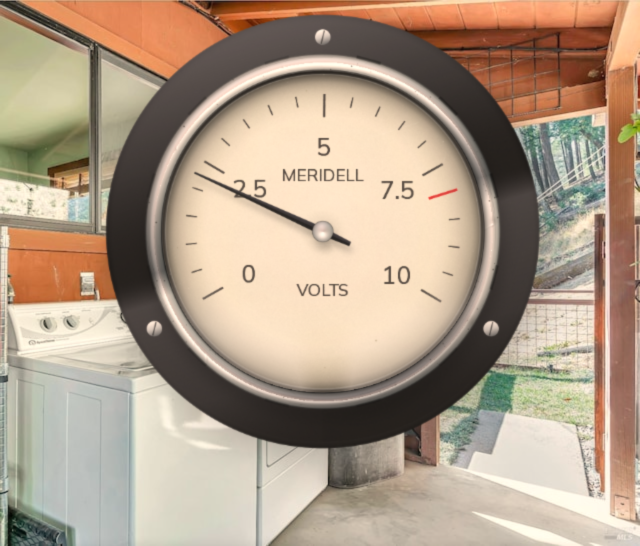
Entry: 2.25,V
